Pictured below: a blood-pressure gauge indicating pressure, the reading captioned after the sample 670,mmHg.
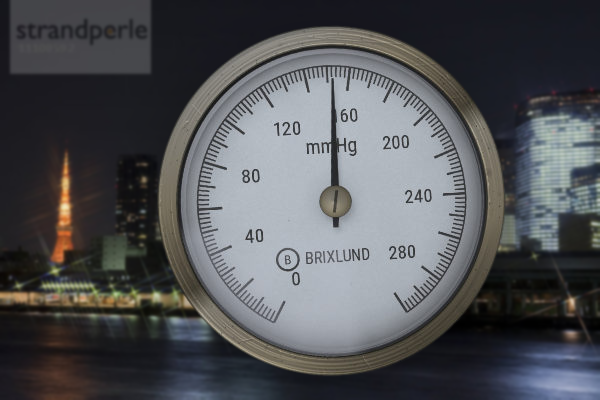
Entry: 152,mmHg
